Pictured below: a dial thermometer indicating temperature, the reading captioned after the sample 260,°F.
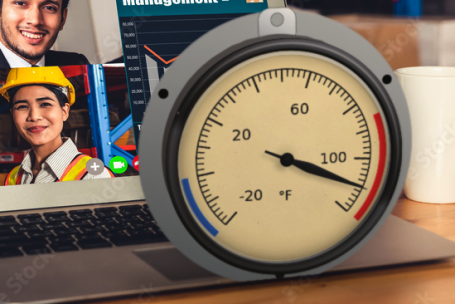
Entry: 110,°F
